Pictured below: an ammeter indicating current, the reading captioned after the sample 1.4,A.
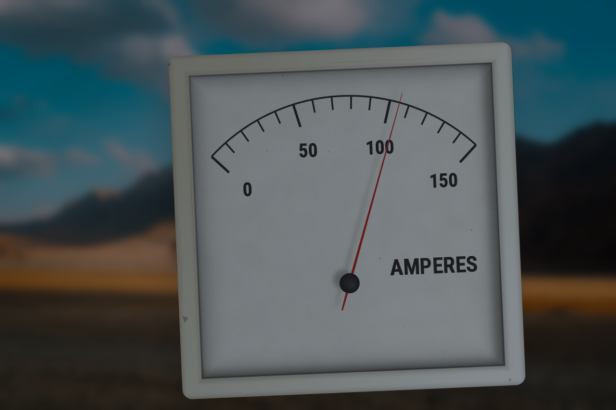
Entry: 105,A
